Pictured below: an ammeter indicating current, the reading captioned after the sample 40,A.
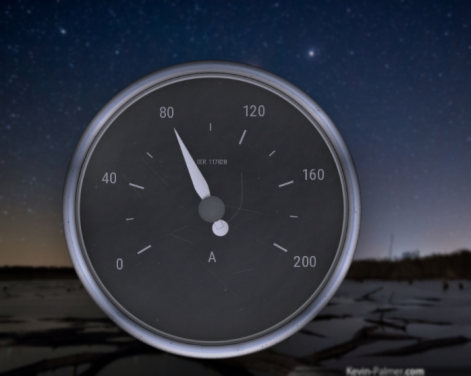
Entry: 80,A
